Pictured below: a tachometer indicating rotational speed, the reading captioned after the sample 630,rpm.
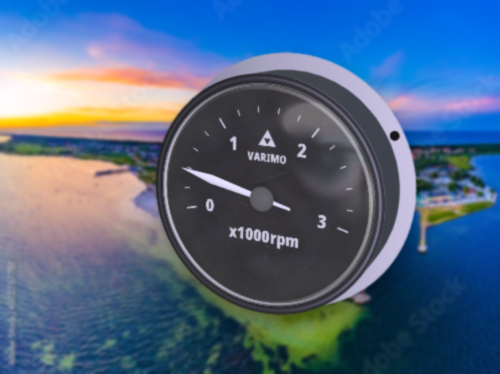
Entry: 400,rpm
